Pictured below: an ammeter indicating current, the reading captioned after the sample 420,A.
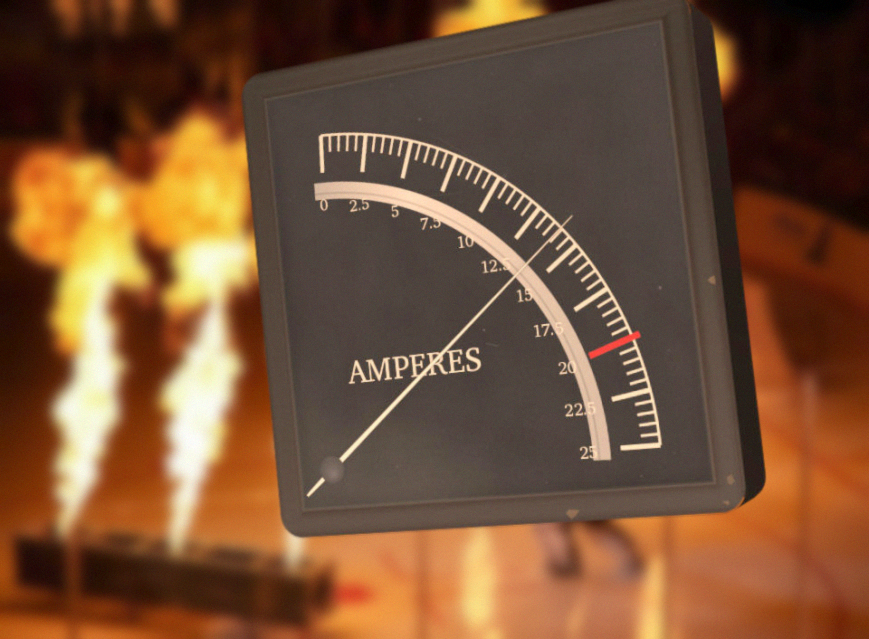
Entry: 14,A
